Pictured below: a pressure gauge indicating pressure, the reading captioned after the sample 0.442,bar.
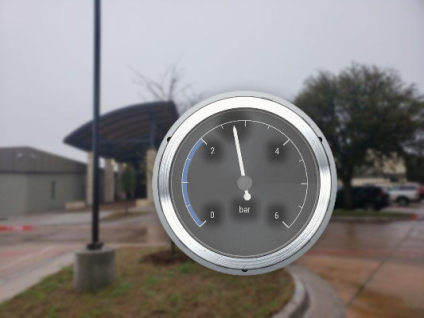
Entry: 2.75,bar
